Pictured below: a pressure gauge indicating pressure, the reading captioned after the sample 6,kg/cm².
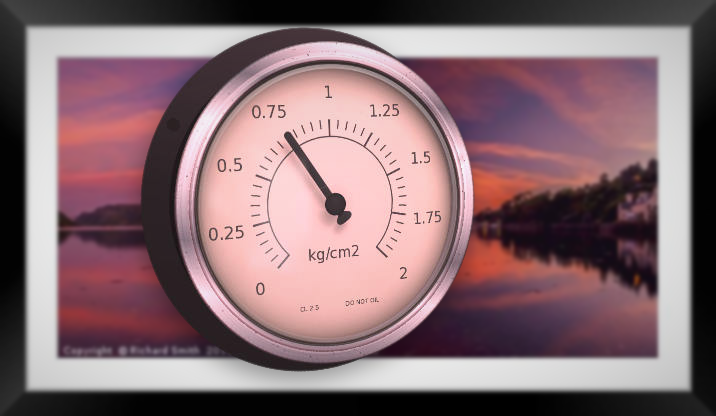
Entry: 0.75,kg/cm²
